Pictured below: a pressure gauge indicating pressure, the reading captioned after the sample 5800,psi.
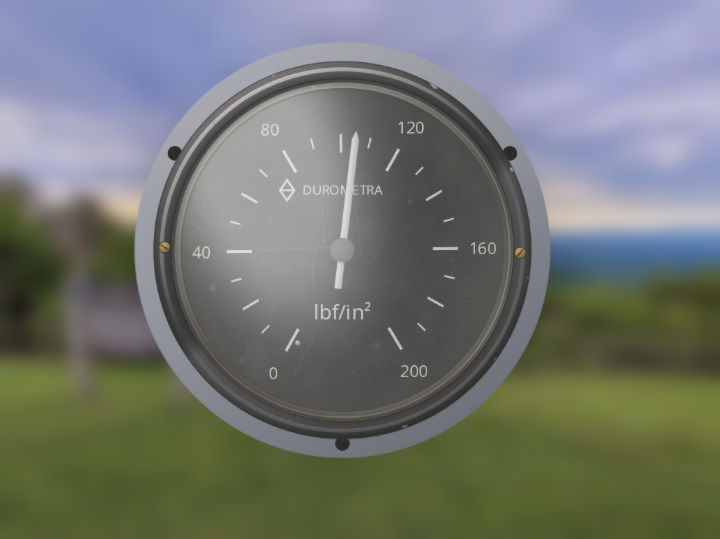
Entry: 105,psi
